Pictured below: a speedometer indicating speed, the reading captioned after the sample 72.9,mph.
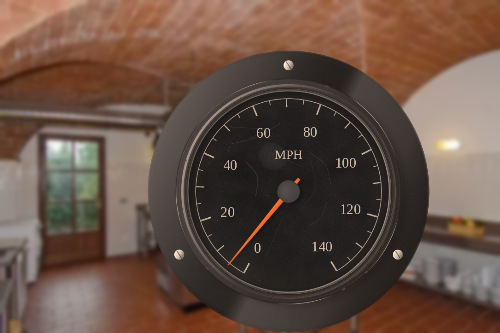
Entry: 5,mph
